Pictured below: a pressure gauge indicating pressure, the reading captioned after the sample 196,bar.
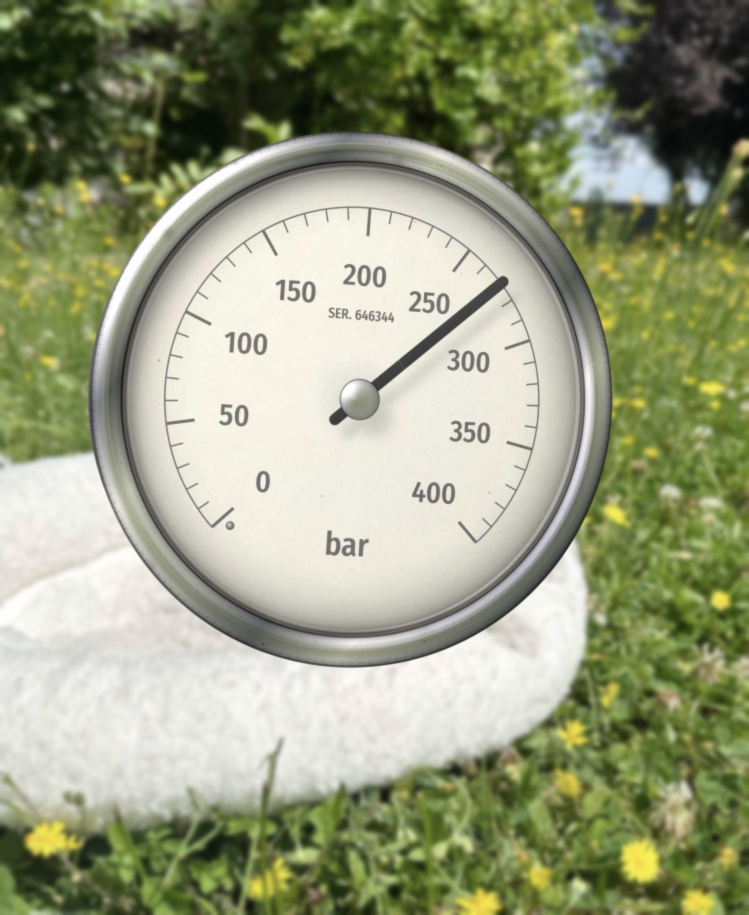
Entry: 270,bar
